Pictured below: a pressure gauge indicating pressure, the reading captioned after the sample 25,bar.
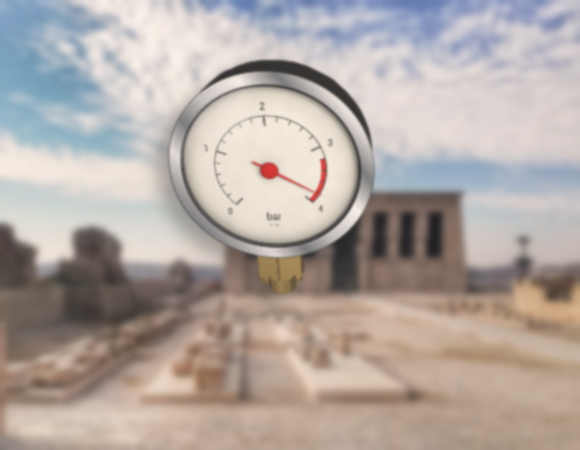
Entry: 3.8,bar
